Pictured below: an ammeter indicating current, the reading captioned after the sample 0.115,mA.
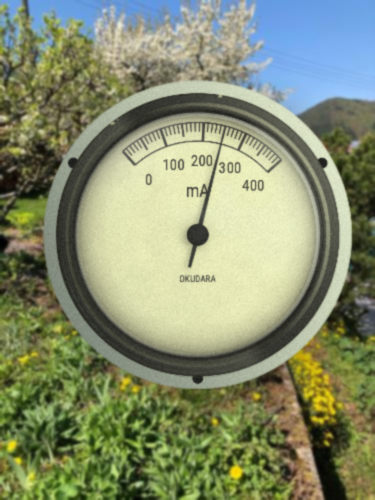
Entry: 250,mA
